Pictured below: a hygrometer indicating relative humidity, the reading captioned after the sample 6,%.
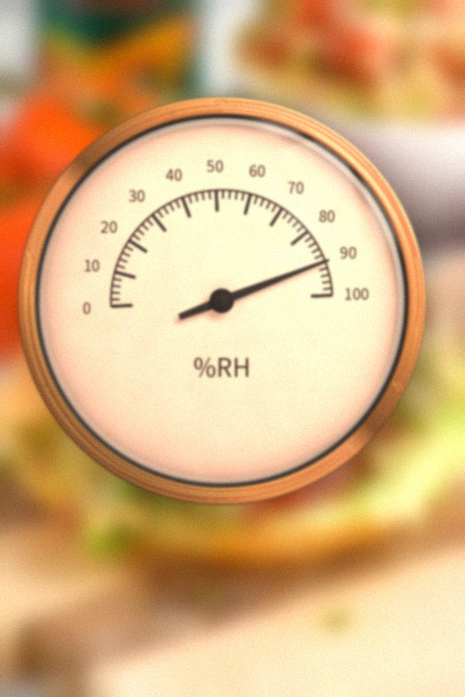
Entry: 90,%
